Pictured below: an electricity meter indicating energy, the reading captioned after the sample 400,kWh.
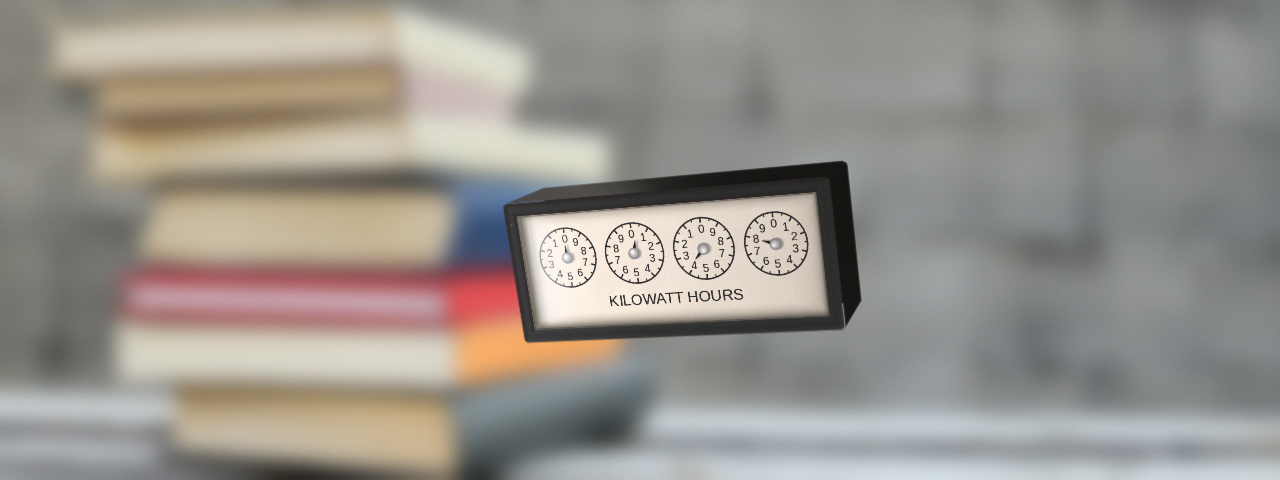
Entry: 38,kWh
